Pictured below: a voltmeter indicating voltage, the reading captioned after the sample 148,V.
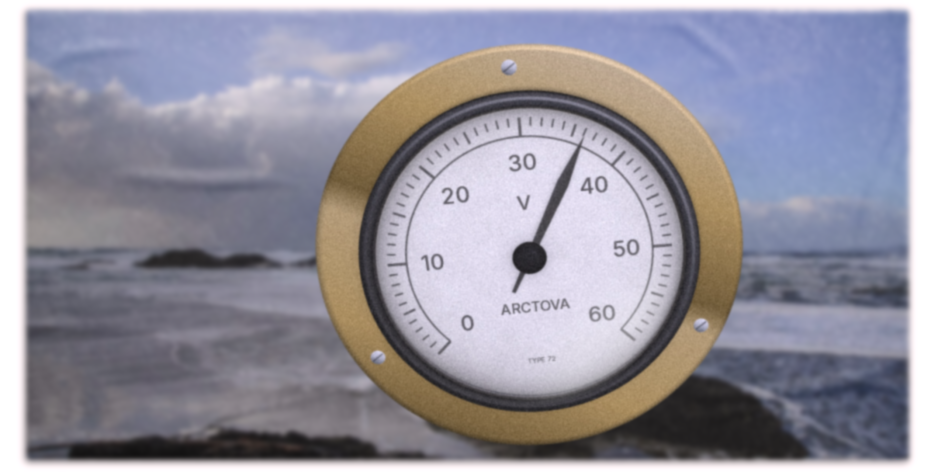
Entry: 36,V
